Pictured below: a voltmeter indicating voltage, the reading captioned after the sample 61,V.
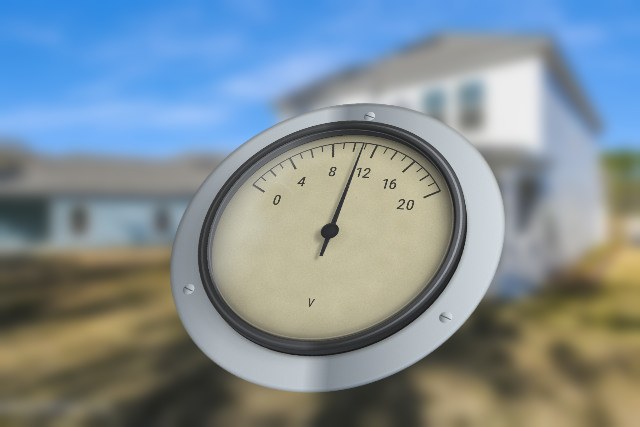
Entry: 11,V
